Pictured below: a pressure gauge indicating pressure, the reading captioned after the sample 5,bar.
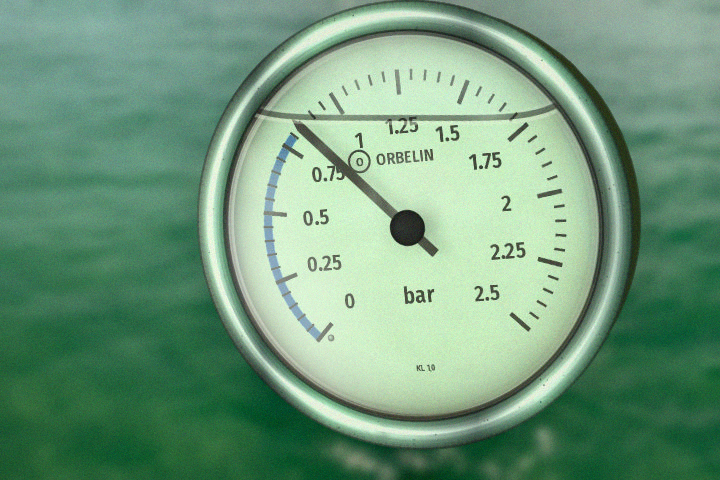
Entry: 0.85,bar
